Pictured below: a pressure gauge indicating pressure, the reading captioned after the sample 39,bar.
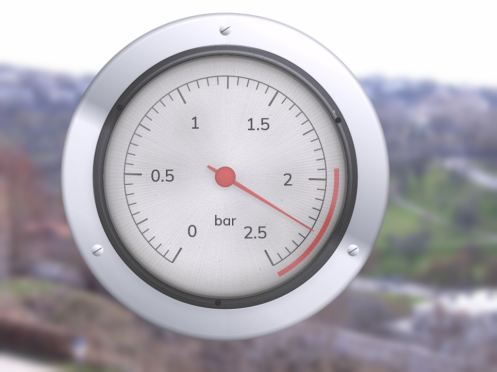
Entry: 2.25,bar
